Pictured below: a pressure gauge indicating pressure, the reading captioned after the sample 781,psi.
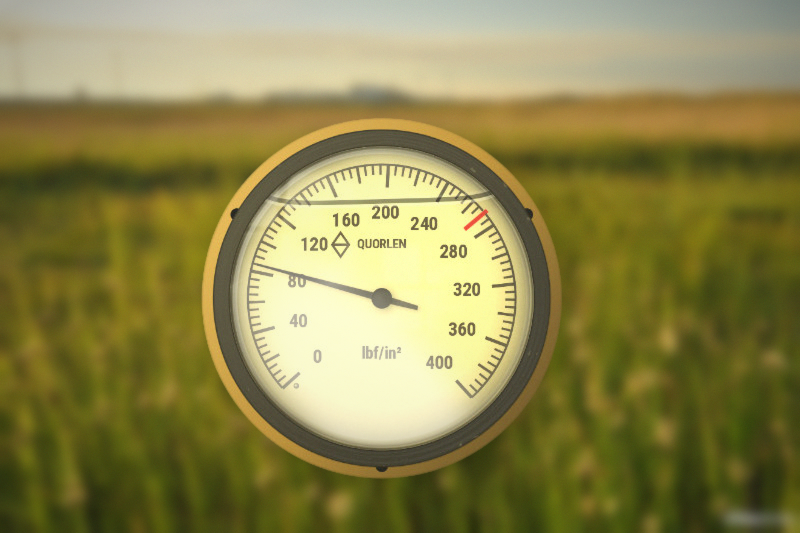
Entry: 85,psi
